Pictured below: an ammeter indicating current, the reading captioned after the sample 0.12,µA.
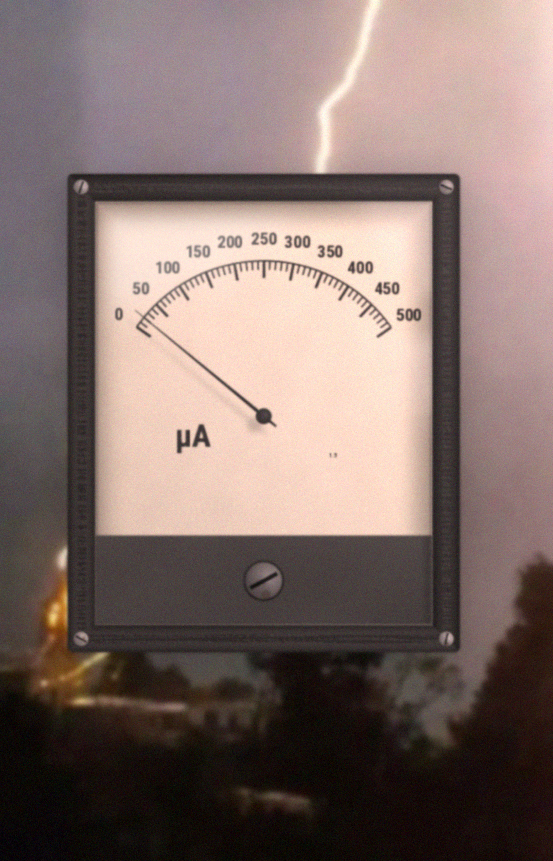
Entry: 20,µA
